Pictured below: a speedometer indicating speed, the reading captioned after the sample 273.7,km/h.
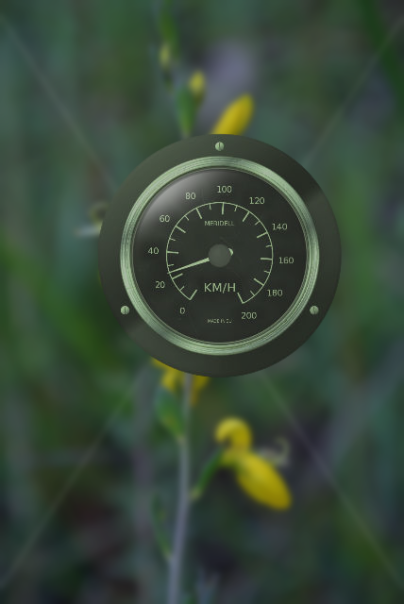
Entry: 25,km/h
